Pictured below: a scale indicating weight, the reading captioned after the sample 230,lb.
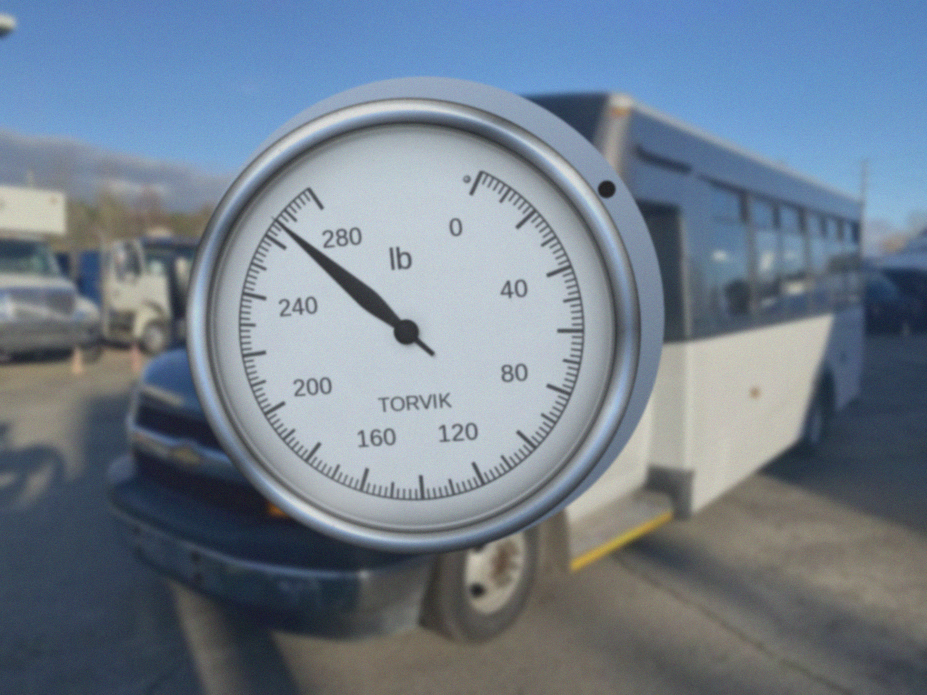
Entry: 266,lb
